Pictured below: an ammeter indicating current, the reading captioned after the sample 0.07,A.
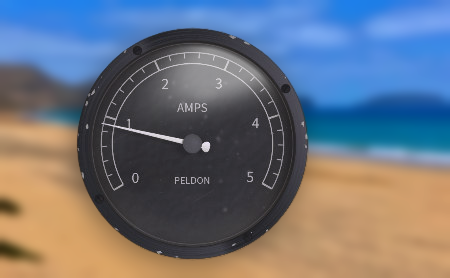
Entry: 0.9,A
